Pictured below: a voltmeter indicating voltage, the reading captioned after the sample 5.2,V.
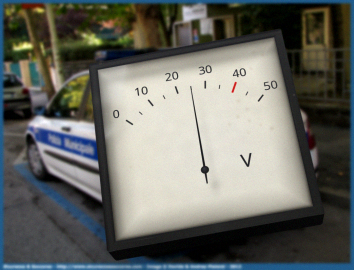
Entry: 25,V
